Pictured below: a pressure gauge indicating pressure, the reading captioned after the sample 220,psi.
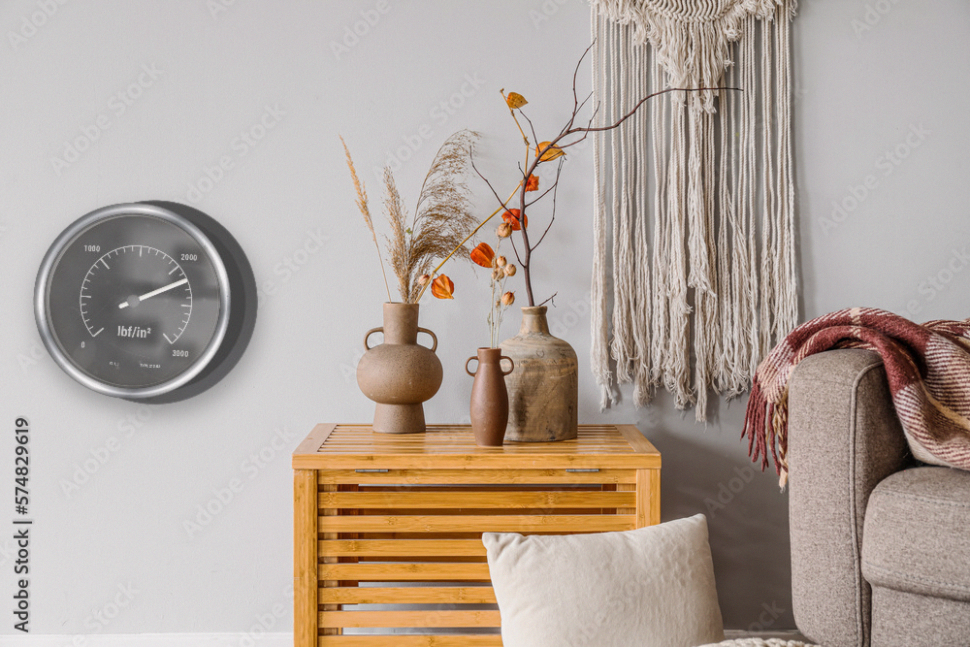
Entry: 2200,psi
